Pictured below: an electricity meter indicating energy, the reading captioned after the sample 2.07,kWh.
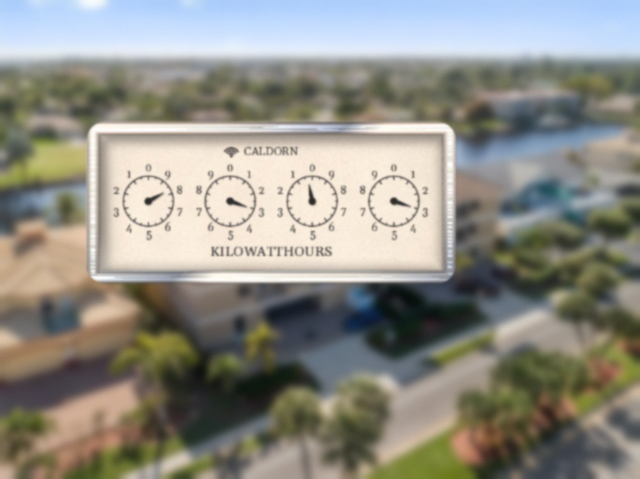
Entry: 8303,kWh
